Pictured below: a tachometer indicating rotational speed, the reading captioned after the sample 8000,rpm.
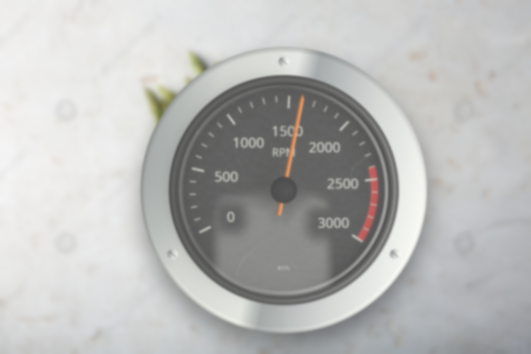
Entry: 1600,rpm
